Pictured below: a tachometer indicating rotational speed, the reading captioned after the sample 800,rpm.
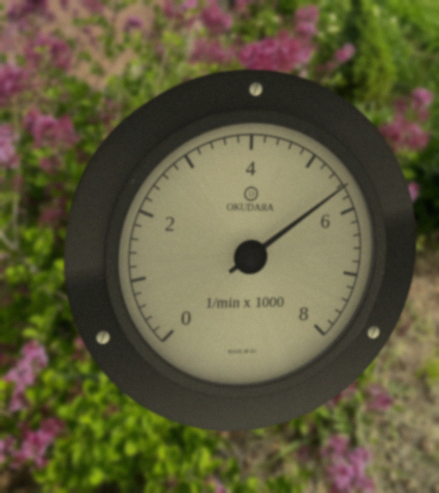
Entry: 5600,rpm
